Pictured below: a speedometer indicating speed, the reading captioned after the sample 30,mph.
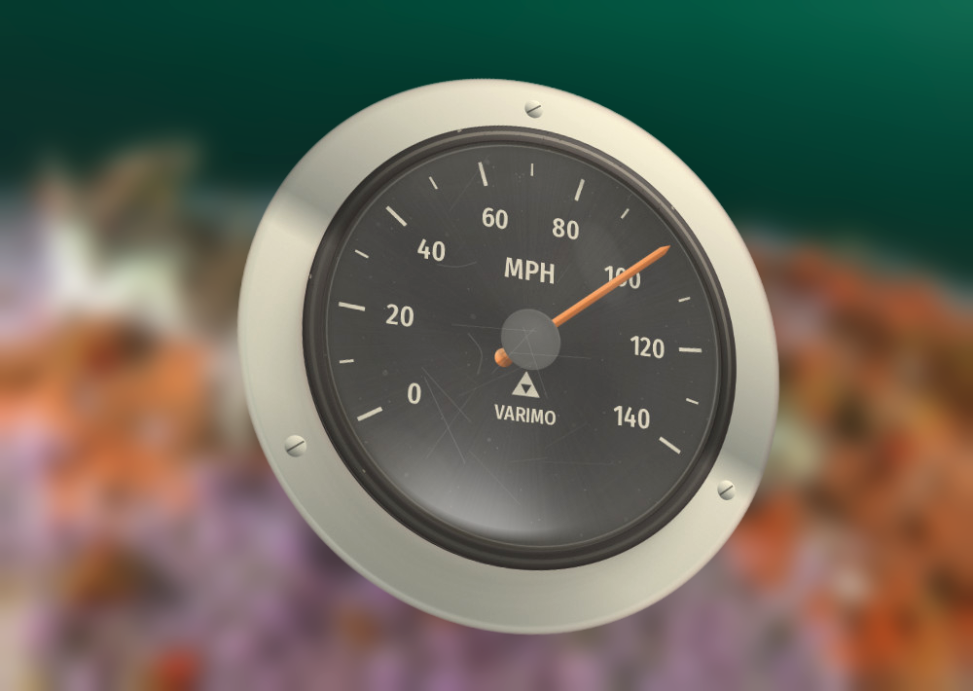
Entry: 100,mph
